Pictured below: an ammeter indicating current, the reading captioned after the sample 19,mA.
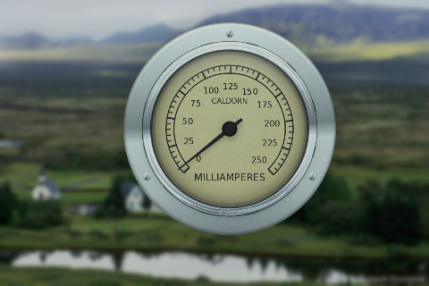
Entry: 5,mA
